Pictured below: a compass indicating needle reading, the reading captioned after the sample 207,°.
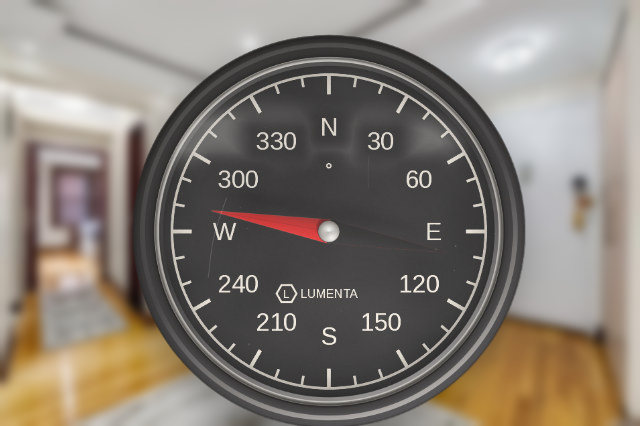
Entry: 280,°
